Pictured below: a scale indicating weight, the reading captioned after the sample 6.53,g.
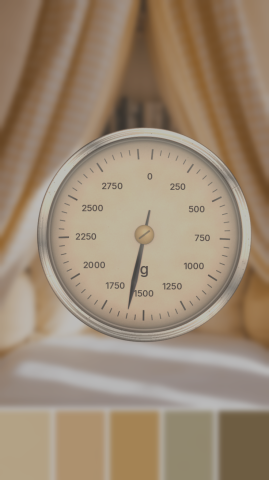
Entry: 1600,g
